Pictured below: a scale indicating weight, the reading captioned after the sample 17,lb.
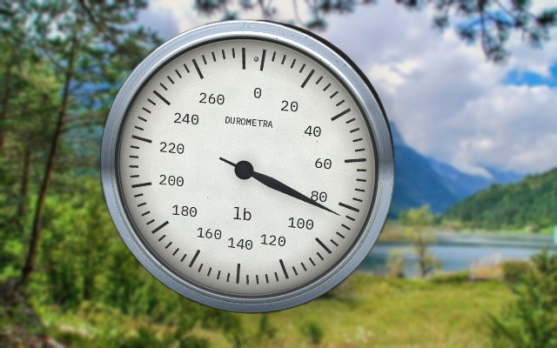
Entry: 84,lb
